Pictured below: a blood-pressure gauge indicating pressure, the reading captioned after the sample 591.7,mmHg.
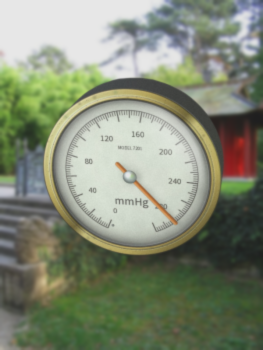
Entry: 280,mmHg
